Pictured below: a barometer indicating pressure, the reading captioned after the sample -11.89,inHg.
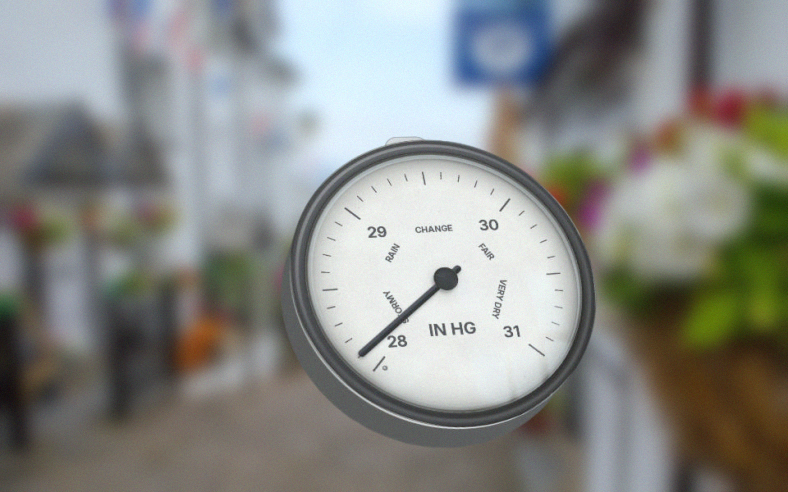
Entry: 28.1,inHg
